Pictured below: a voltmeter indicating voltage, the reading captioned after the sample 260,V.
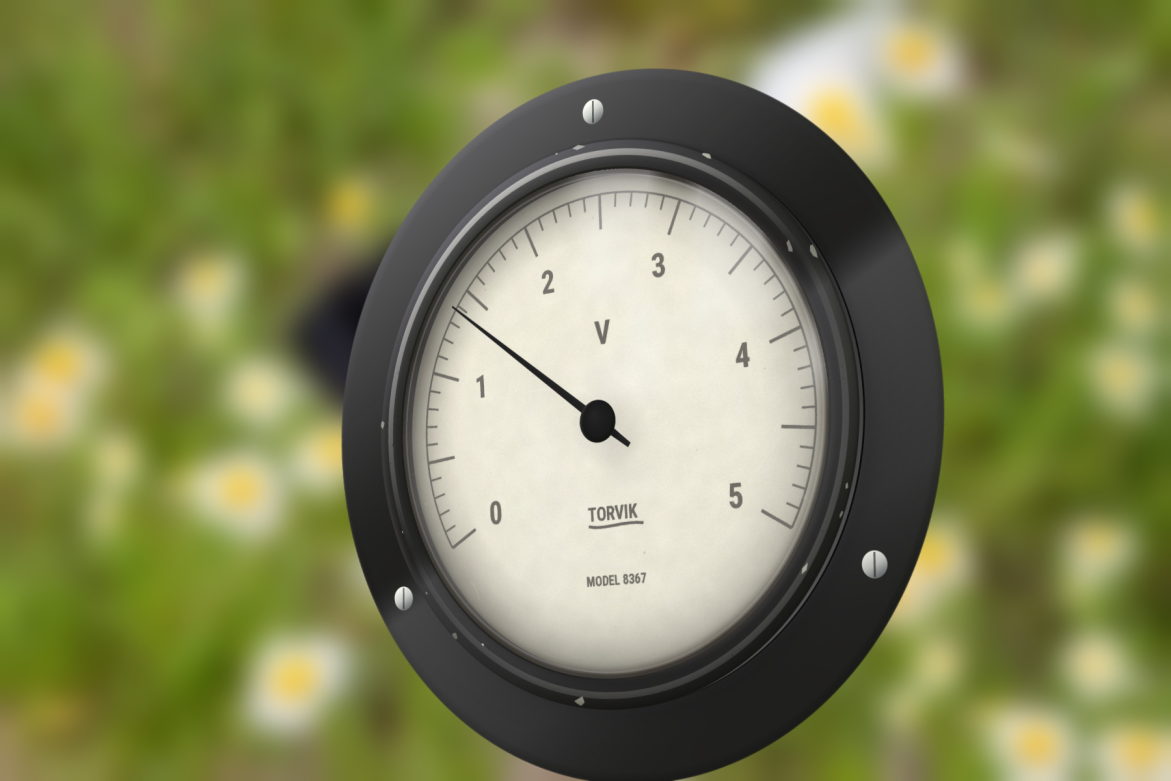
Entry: 1.4,V
